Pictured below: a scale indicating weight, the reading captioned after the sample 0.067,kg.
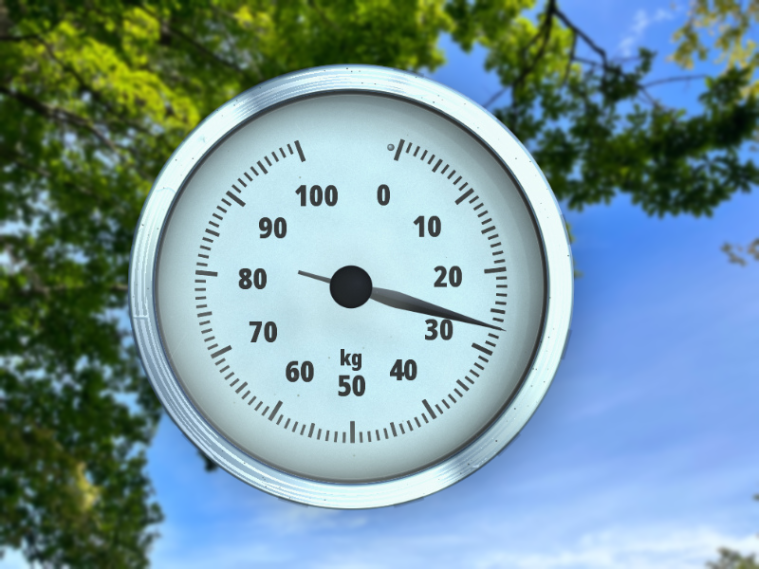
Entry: 27,kg
